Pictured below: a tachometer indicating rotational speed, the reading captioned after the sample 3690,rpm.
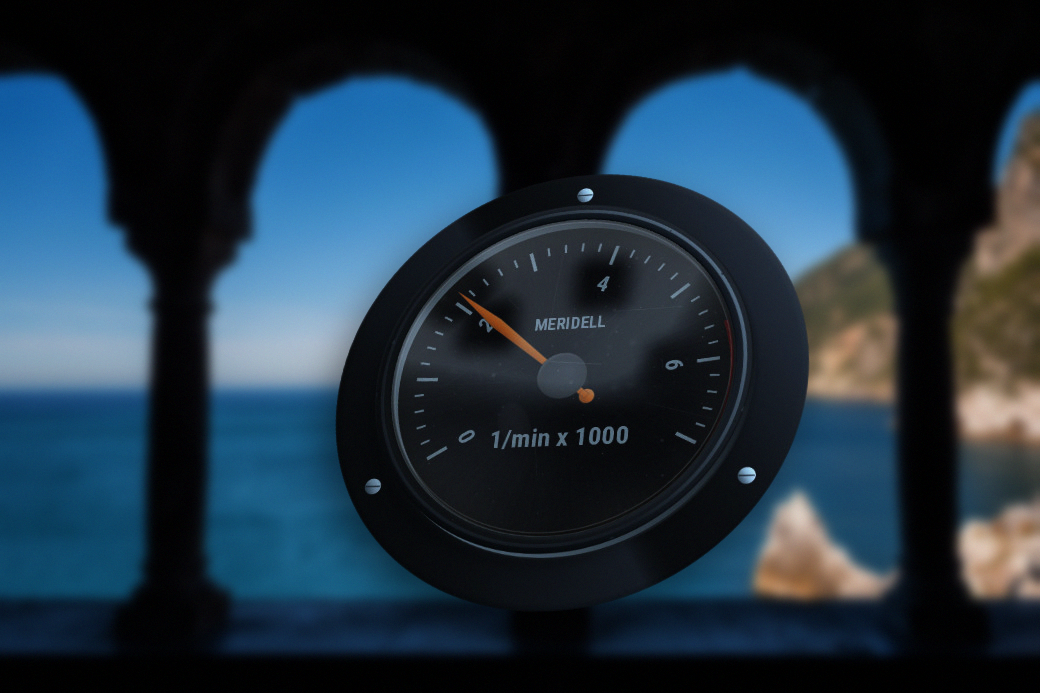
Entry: 2100,rpm
